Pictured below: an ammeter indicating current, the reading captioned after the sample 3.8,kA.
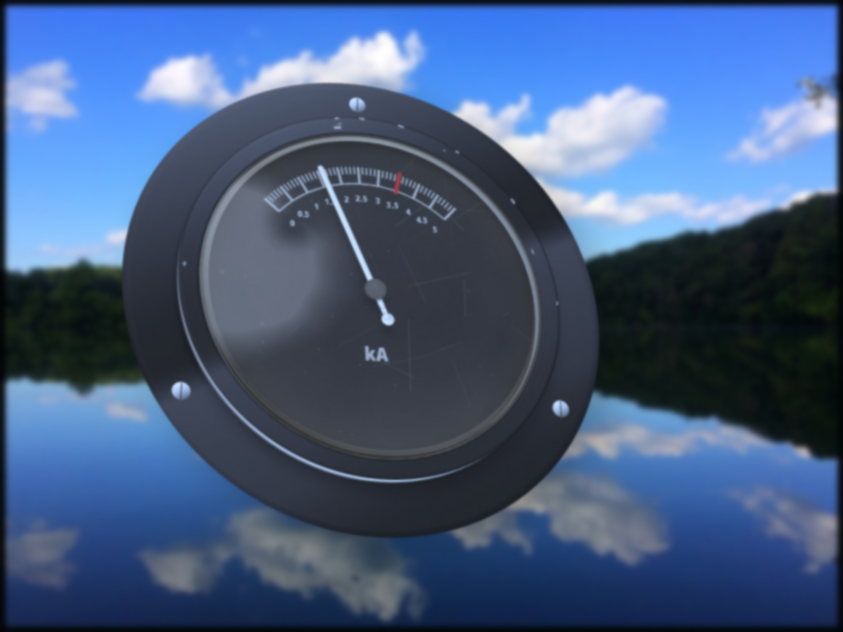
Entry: 1.5,kA
